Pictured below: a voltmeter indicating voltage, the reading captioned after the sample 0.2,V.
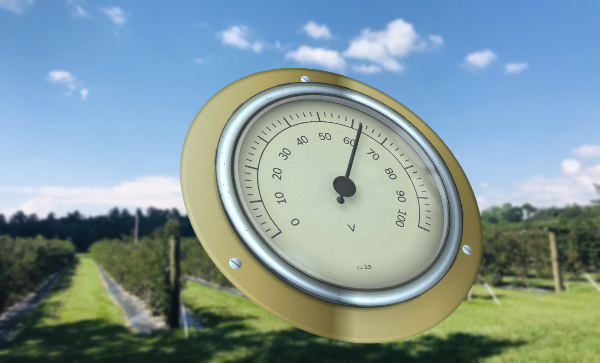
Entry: 62,V
